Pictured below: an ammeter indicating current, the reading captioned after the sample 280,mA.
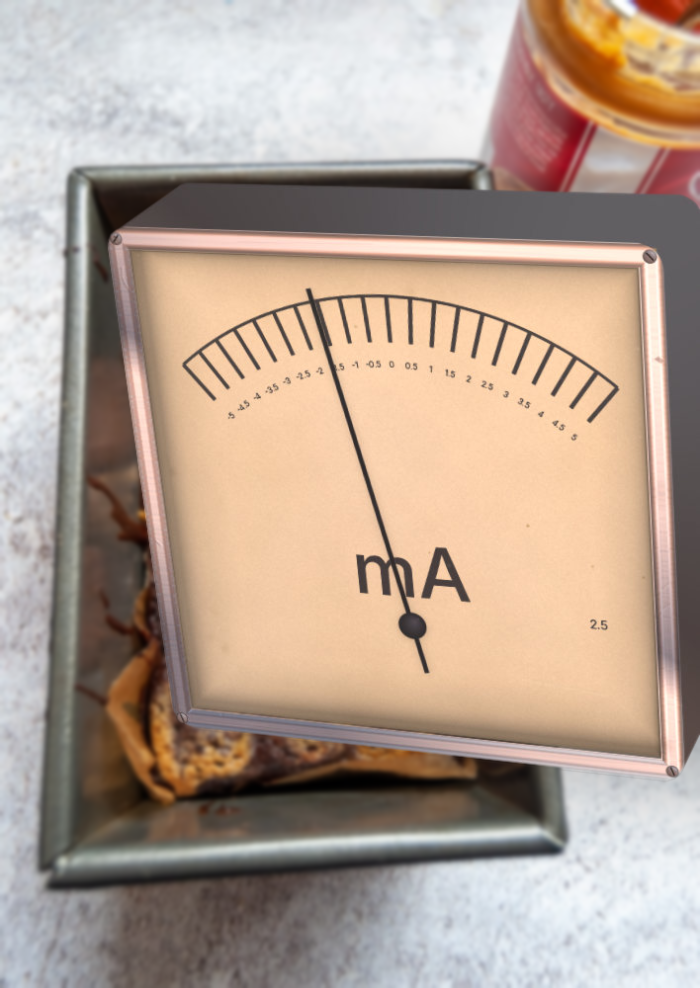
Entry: -1.5,mA
